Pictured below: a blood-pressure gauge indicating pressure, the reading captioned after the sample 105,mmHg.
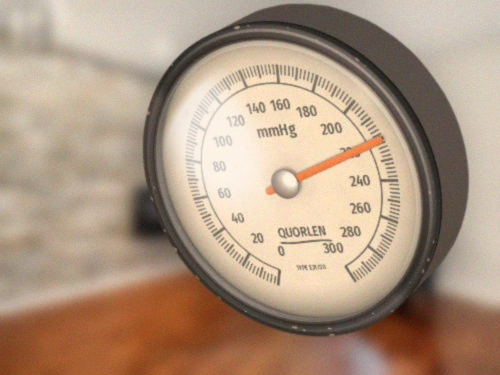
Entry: 220,mmHg
